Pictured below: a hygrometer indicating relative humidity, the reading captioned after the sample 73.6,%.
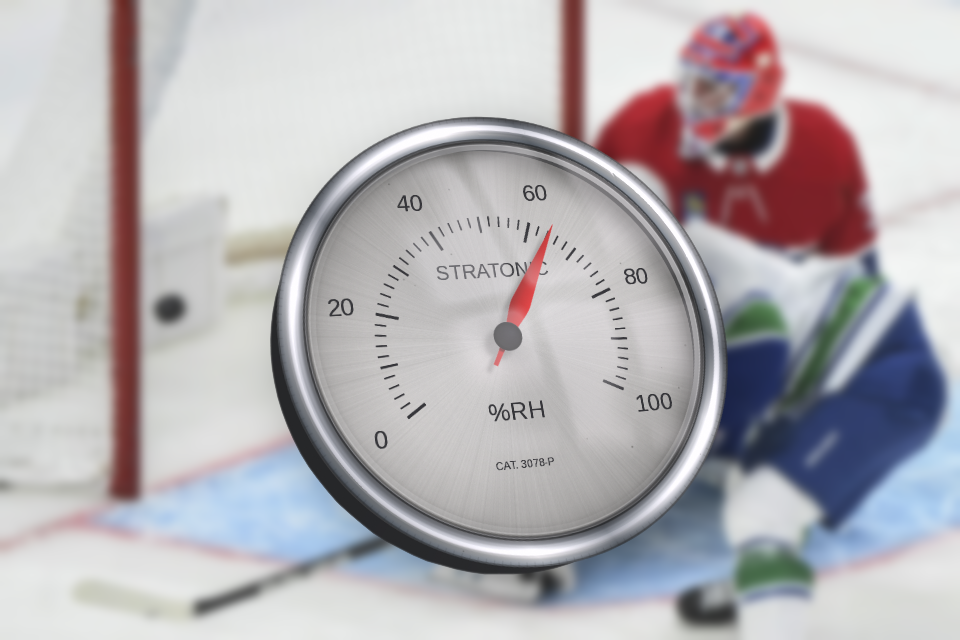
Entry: 64,%
